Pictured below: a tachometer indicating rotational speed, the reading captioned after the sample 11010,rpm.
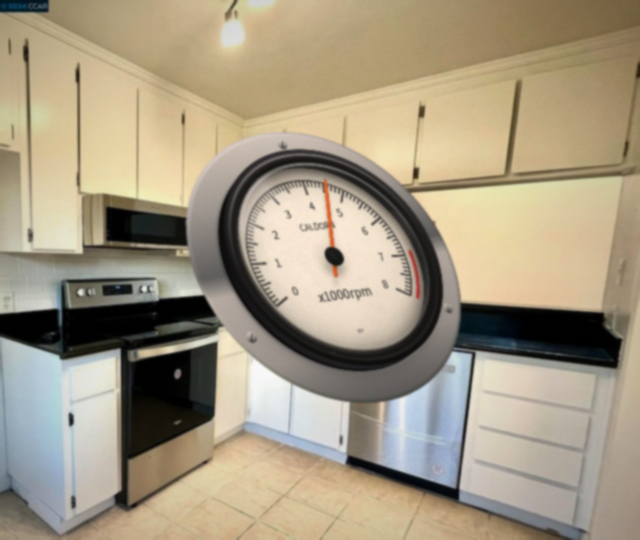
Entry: 4500,rpm
